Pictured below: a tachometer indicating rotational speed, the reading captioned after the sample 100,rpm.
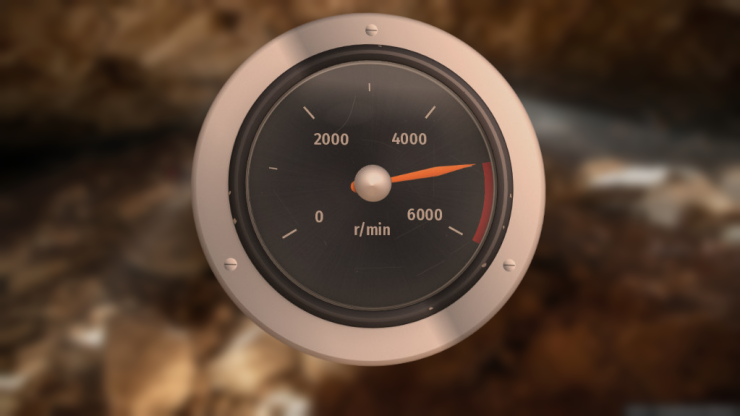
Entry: 5000,rpm
